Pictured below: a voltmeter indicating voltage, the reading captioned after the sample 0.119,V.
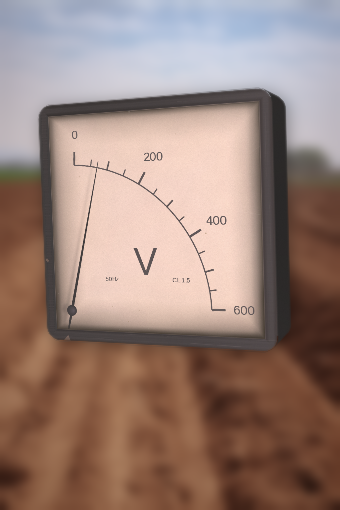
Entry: 75,V
